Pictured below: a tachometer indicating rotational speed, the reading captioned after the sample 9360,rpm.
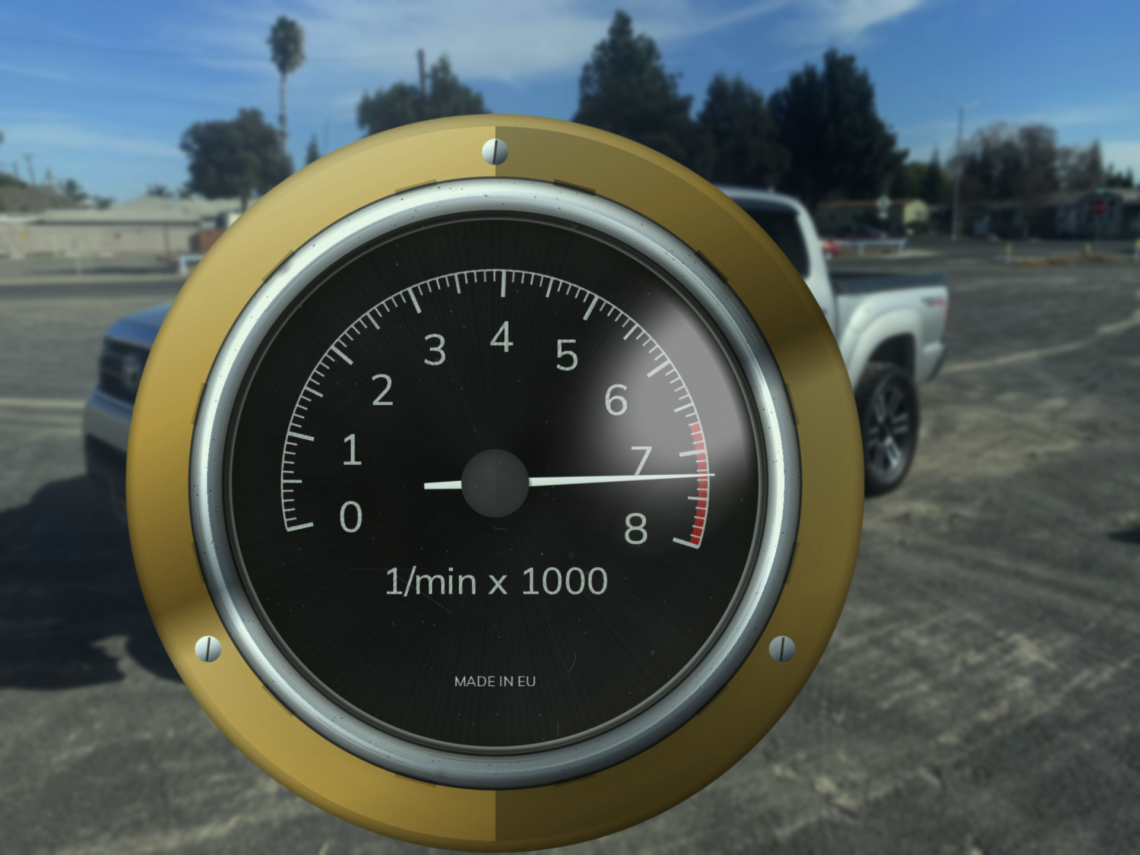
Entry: 7250,rpm
